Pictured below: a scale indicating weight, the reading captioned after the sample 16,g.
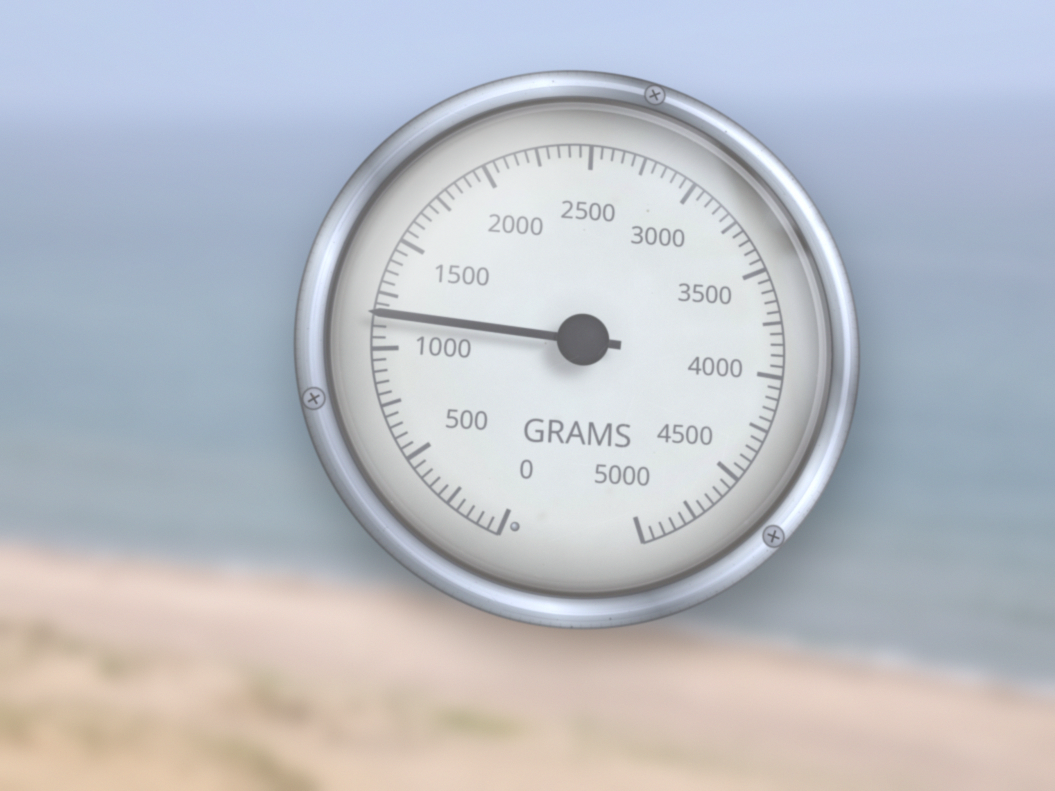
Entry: 1150,g
